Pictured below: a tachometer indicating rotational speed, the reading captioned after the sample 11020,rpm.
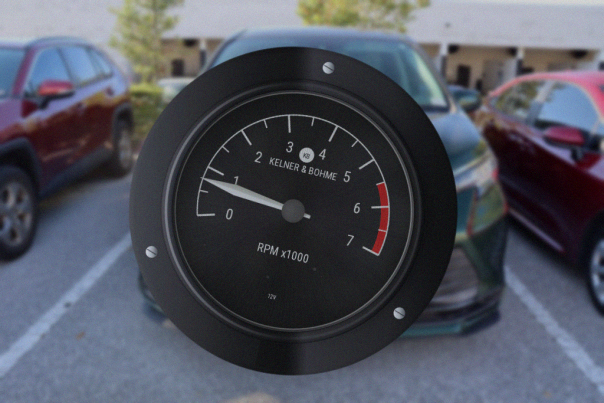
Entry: 750,rpm
